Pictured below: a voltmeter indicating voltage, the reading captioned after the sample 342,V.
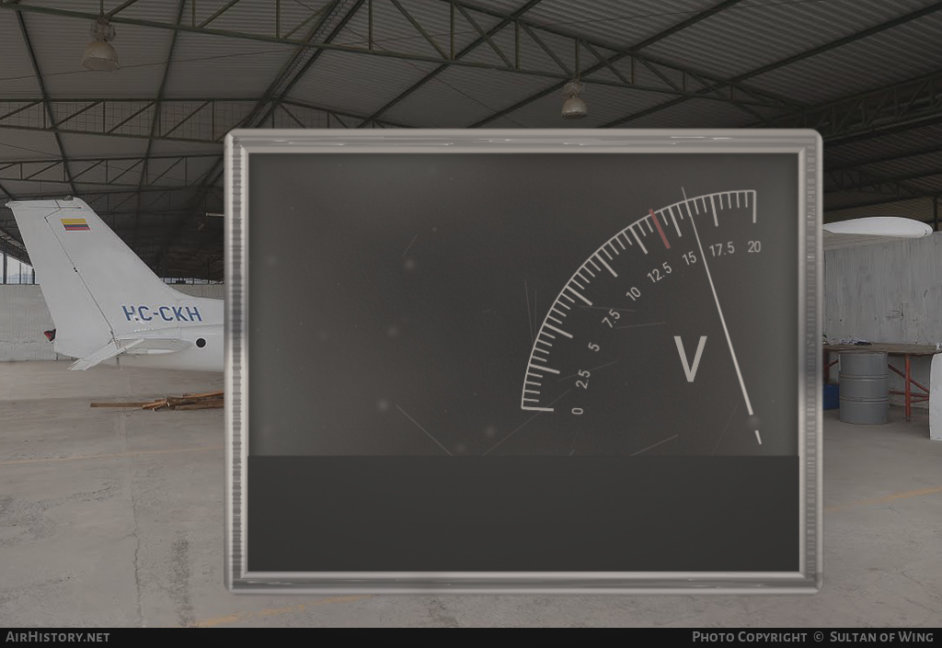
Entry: 16,V
